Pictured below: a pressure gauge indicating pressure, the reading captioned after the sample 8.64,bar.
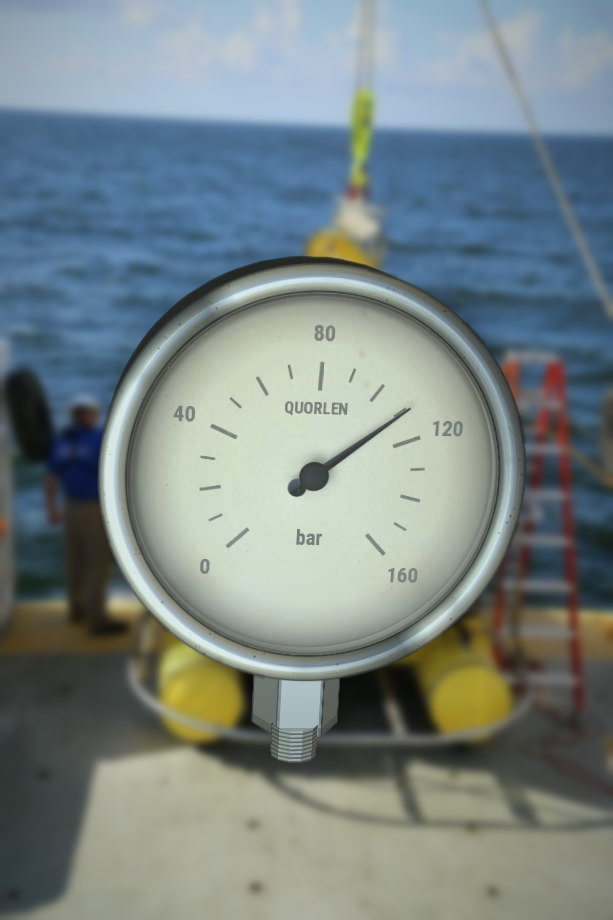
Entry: 110,bar
